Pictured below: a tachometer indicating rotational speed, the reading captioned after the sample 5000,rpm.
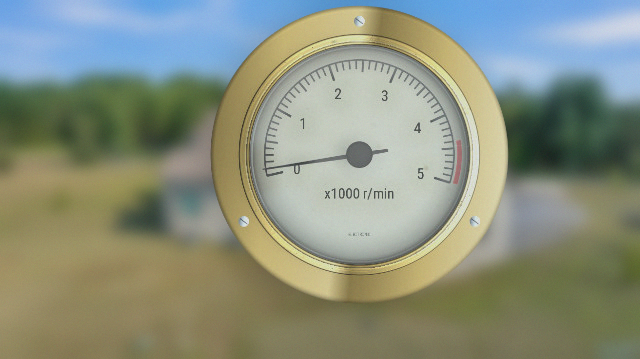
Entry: 100,rpm
